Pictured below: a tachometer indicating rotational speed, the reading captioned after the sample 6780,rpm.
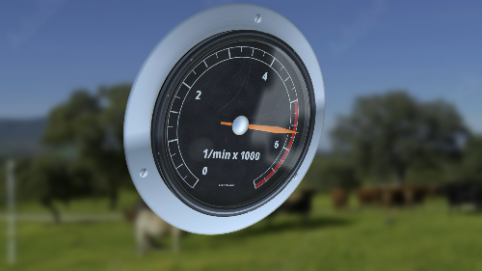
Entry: 5625,rpm
